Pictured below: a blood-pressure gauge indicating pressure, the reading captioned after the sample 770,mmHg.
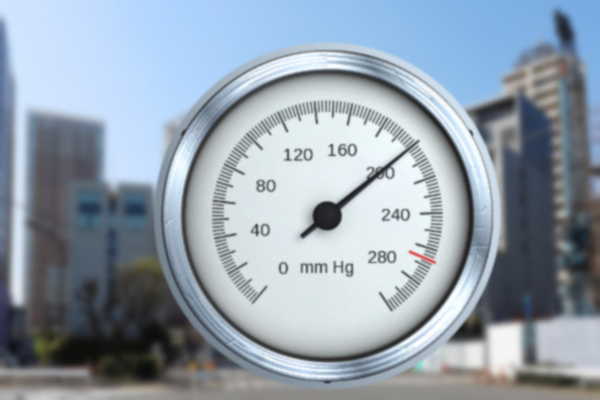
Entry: 200,mmHg
